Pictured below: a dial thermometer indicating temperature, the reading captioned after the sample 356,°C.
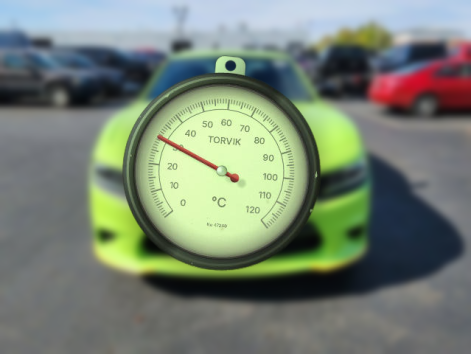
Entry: 30,°C
